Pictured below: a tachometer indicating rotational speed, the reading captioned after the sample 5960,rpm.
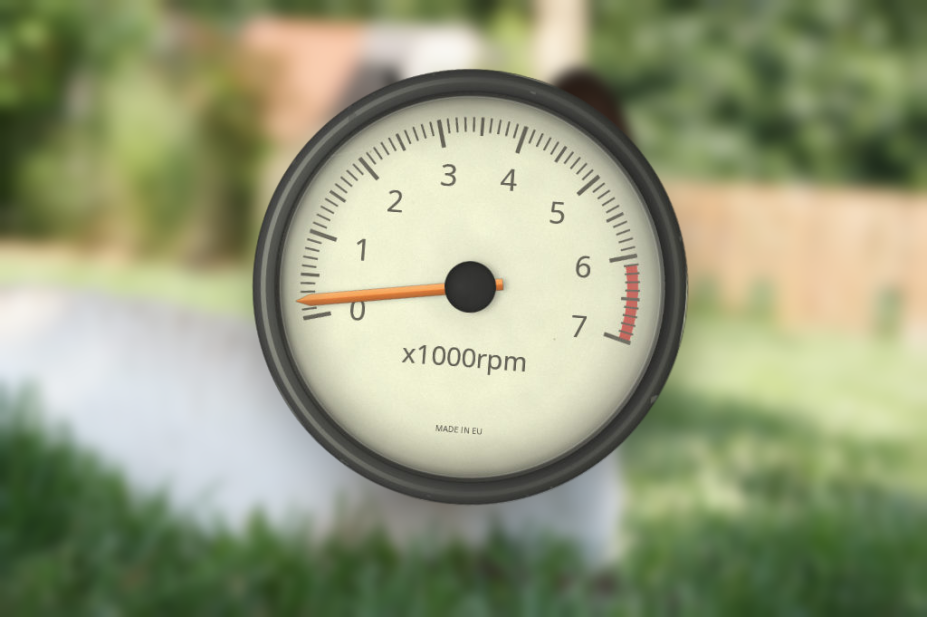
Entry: 200,rpm
